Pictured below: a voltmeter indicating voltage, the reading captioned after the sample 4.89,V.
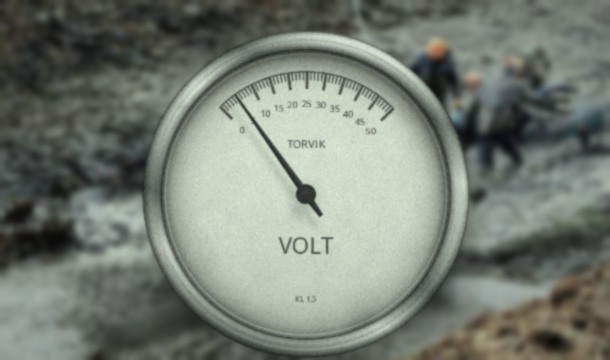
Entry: 5,V
